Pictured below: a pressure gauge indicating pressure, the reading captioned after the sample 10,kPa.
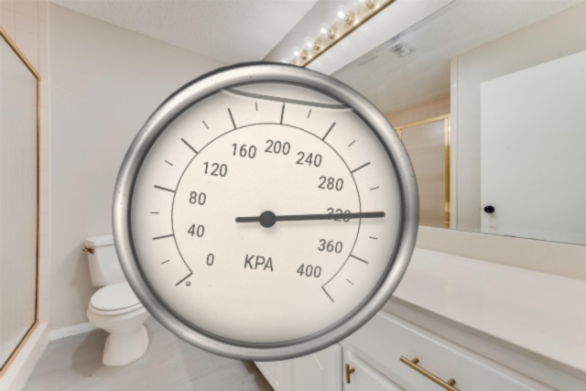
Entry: 320,kPa
